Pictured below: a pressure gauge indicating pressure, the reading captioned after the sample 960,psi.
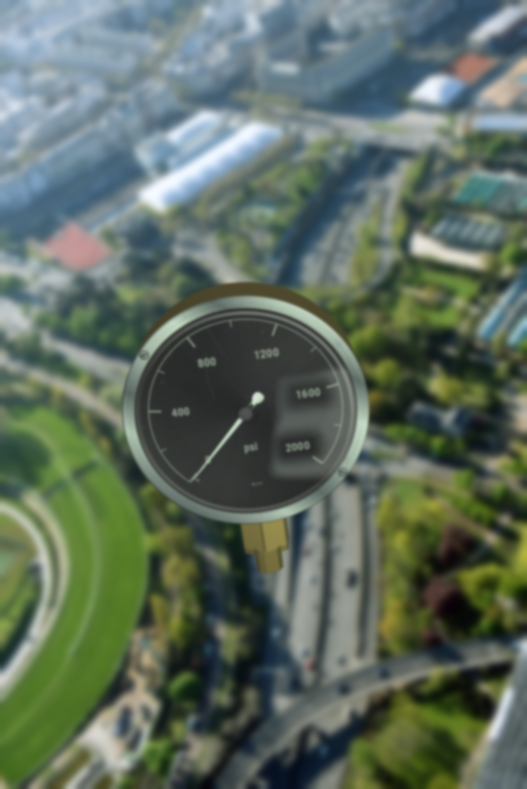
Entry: 0,psi
